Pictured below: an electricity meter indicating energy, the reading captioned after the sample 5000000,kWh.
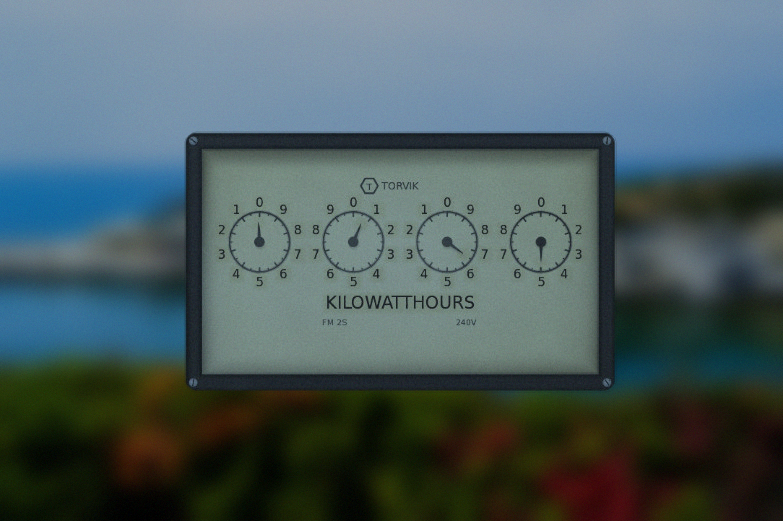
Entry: 65,kWh
